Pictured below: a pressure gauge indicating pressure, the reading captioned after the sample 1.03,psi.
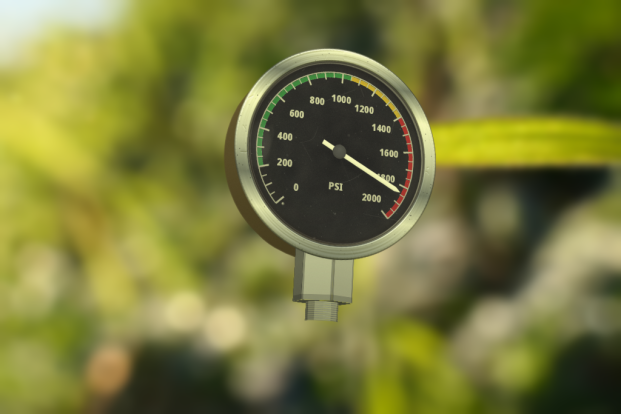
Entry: 1850,psi
